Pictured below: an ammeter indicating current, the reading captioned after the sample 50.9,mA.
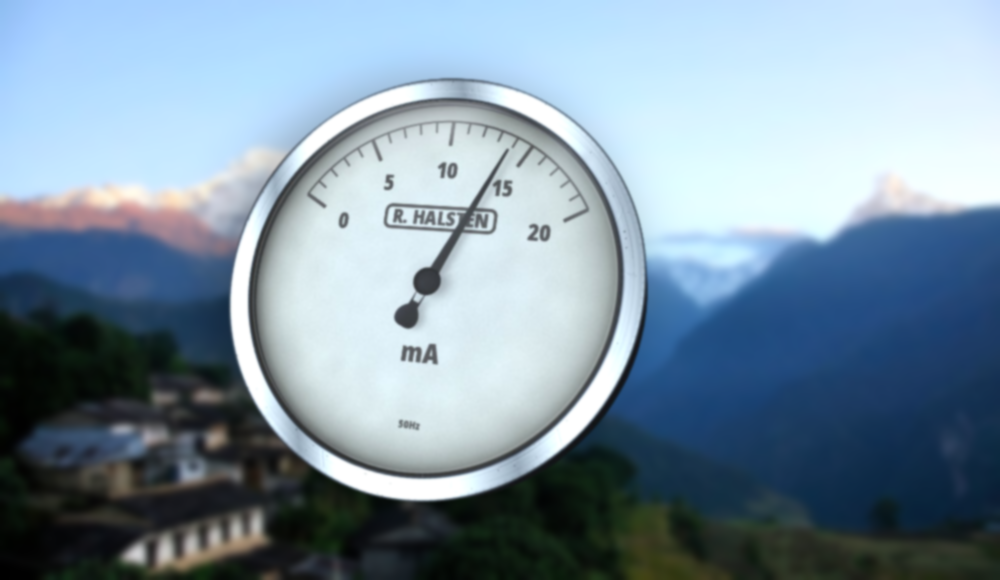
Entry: 14,mA
